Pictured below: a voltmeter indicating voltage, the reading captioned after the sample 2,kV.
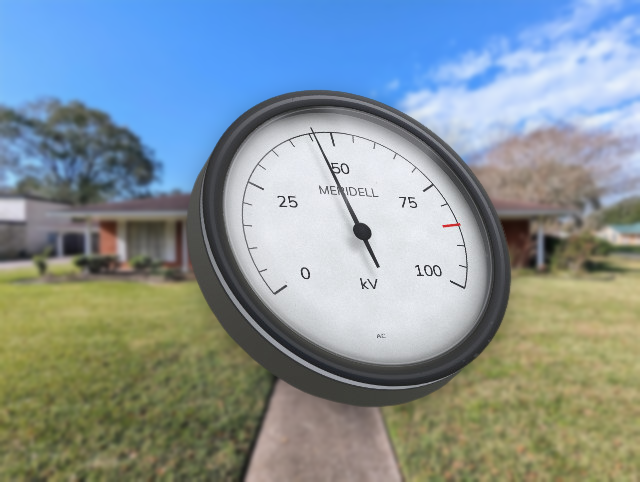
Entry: 45,kV
